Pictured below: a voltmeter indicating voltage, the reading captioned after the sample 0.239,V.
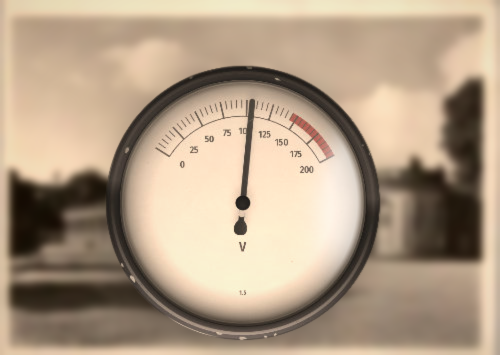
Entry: 105,V
